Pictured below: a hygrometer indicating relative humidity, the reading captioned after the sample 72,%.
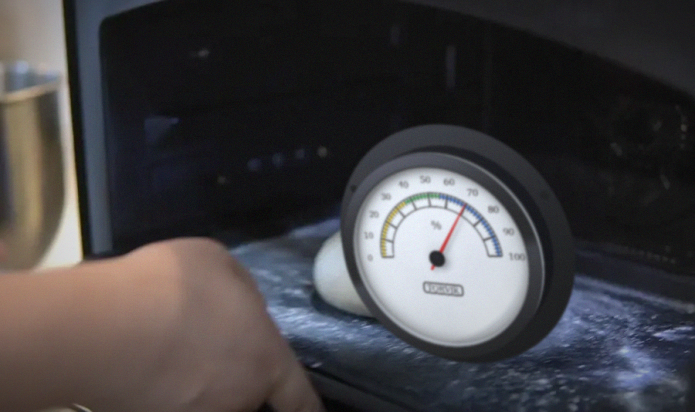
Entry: 70,%
